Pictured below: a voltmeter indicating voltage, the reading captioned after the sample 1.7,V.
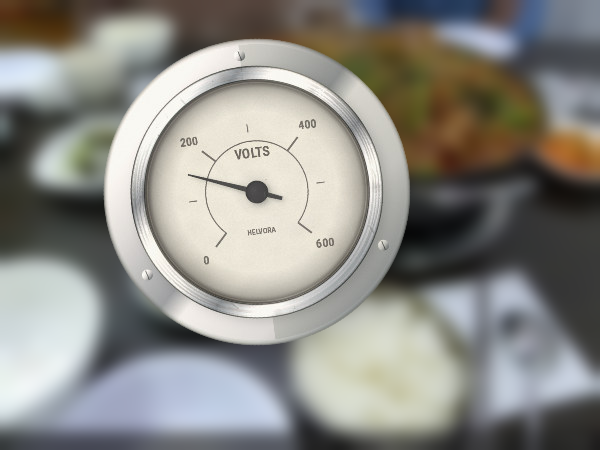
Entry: 150,V
